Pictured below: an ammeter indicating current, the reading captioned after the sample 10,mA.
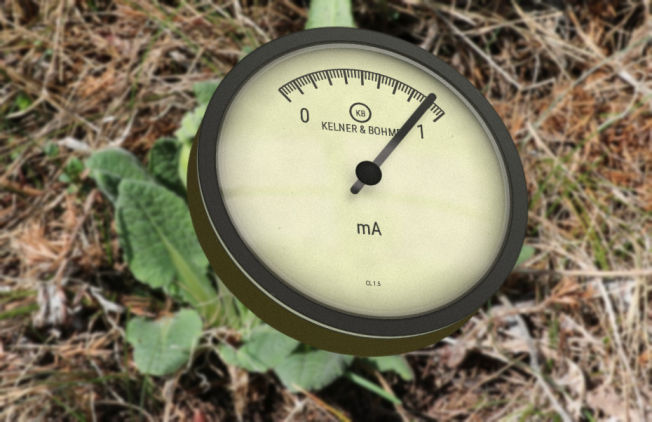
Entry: 0.9,mA
